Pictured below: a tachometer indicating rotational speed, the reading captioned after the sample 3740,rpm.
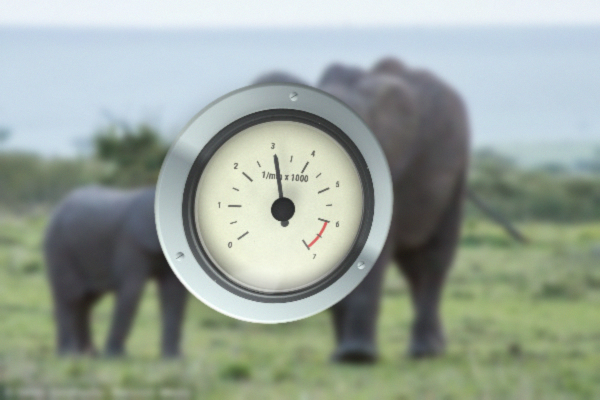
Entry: 3000,rpm
